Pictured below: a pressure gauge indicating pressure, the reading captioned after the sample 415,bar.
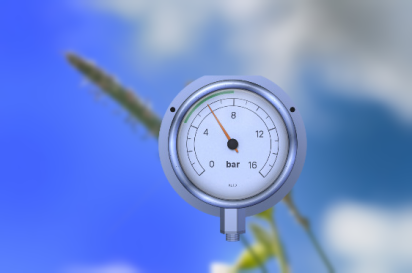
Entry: 6,bar
